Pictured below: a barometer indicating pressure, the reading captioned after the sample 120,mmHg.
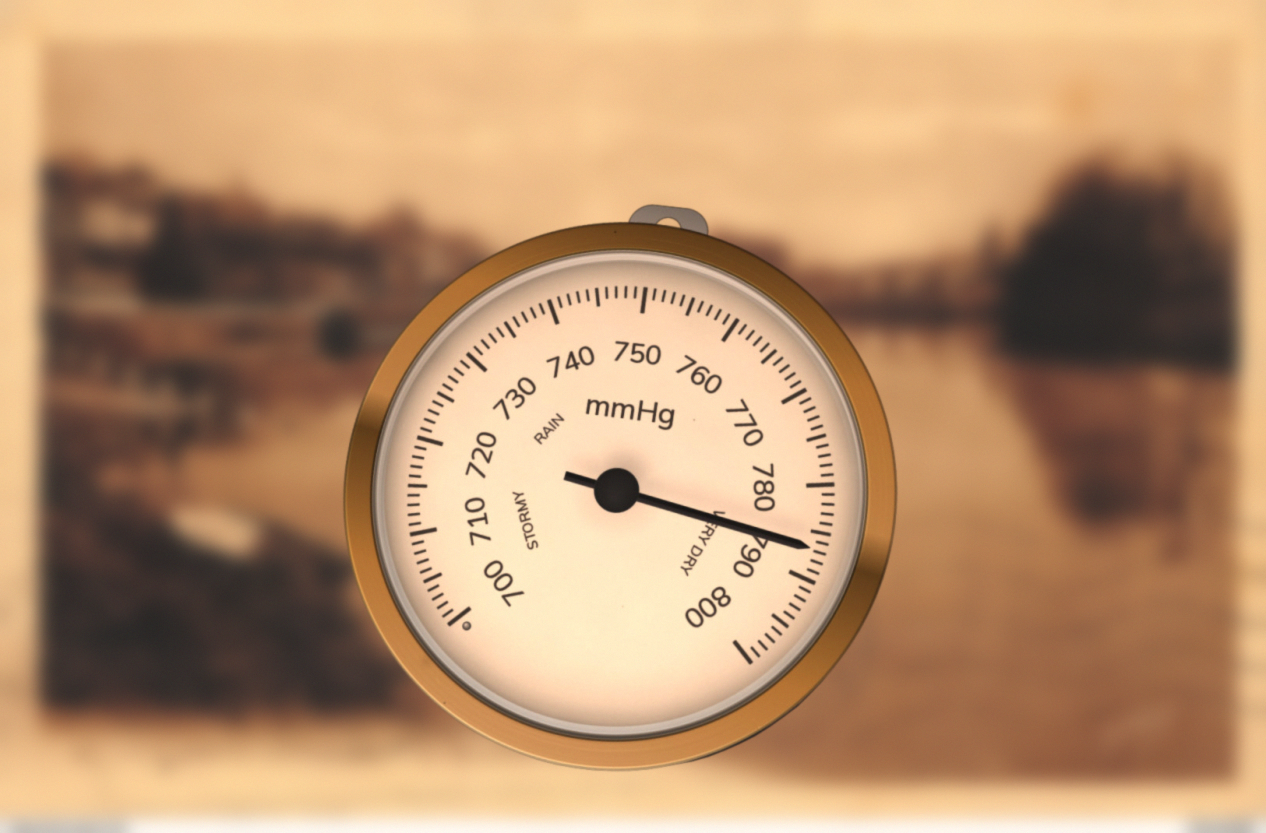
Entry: 787,mmHg
